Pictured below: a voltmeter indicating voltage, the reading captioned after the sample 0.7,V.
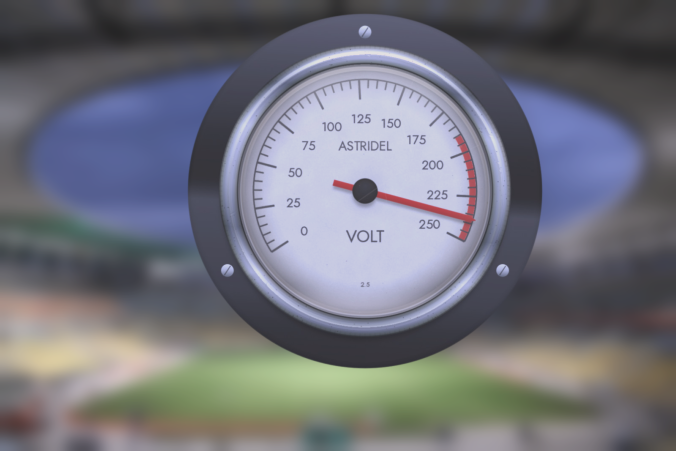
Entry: 237.5,V
